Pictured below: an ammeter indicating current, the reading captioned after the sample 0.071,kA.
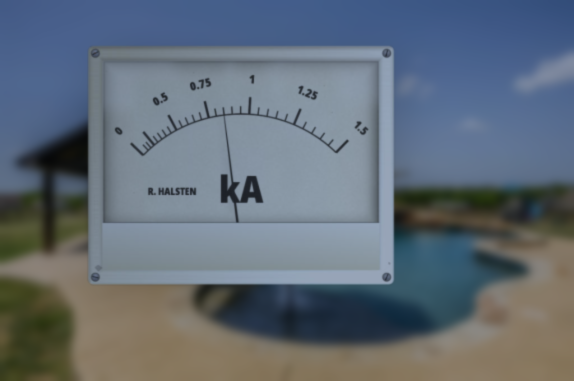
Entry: 0.85,kA
